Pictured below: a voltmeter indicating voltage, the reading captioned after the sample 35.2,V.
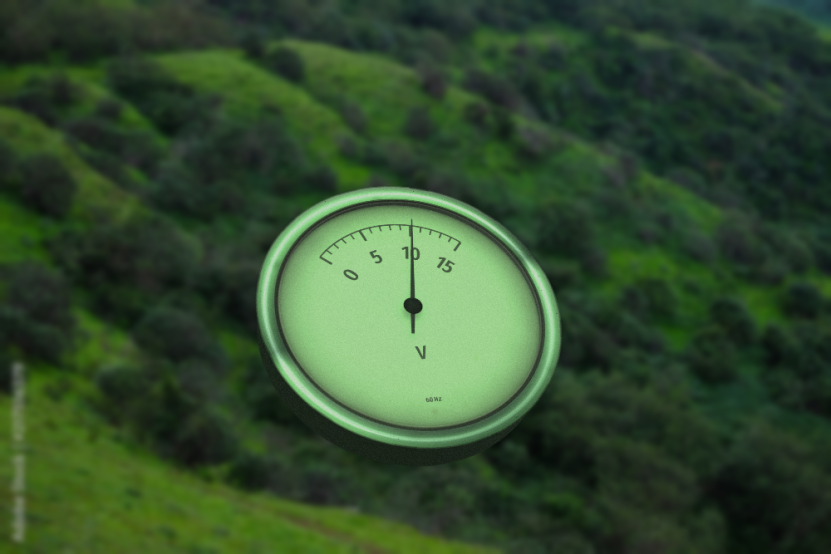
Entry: 10,V
